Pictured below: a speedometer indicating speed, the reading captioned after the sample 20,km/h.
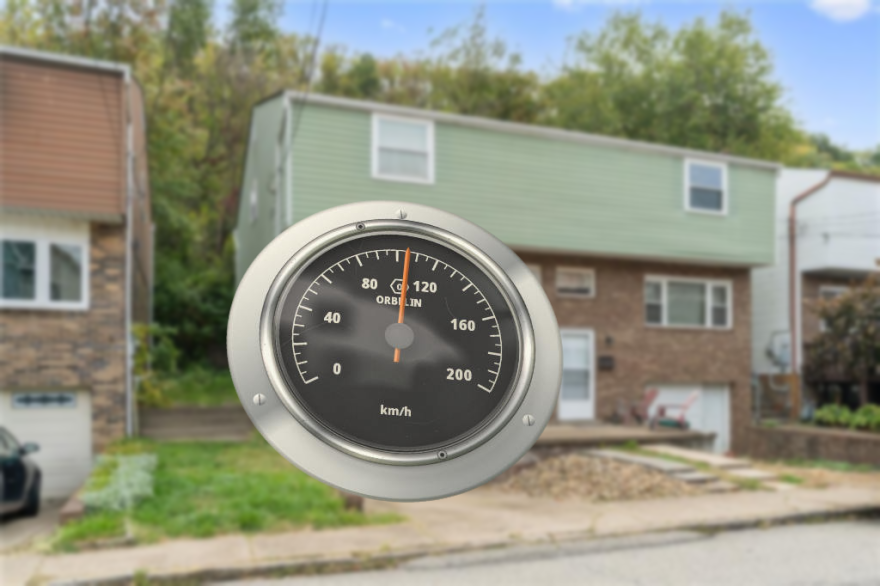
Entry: 105,km/h
